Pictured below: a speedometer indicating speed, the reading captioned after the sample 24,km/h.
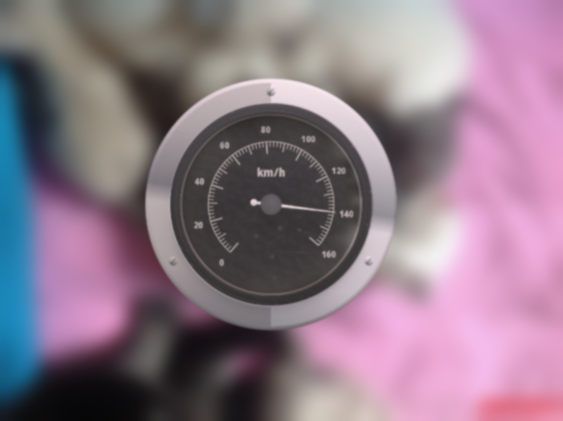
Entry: 140,km/h
